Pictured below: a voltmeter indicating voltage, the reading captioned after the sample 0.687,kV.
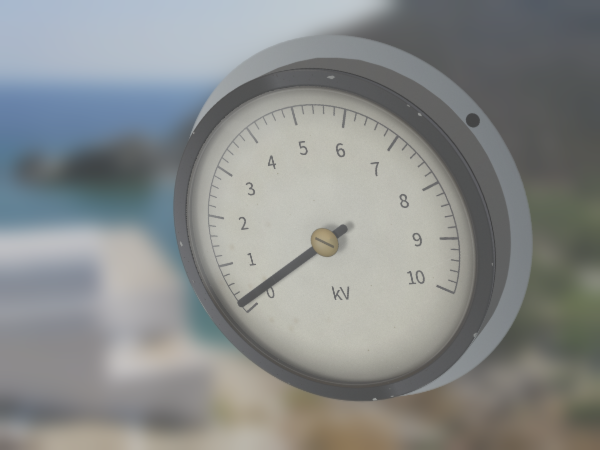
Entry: 0.2,kV
